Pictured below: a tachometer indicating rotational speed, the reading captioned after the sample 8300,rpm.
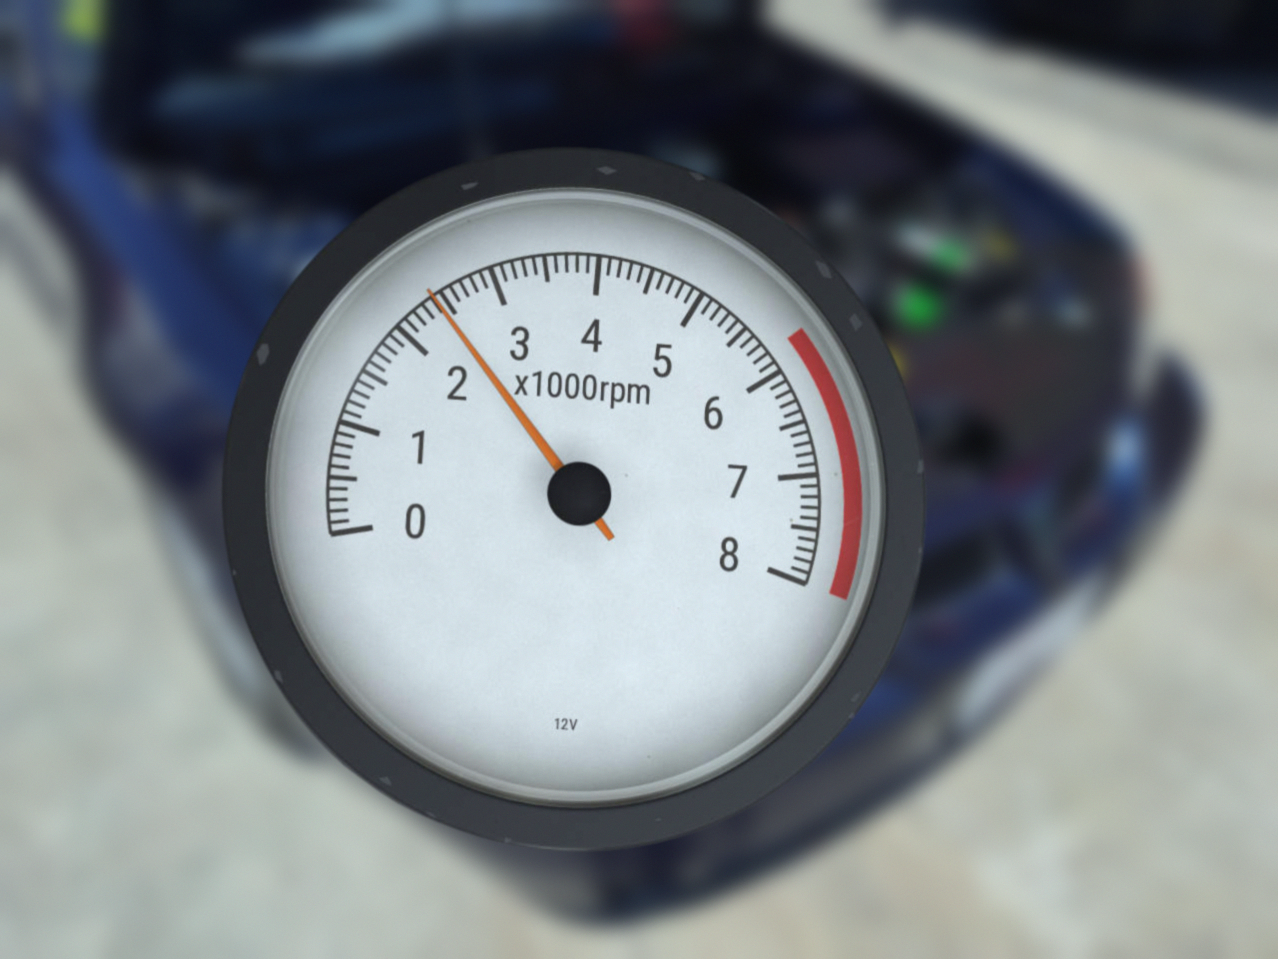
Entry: 2400,rpm
